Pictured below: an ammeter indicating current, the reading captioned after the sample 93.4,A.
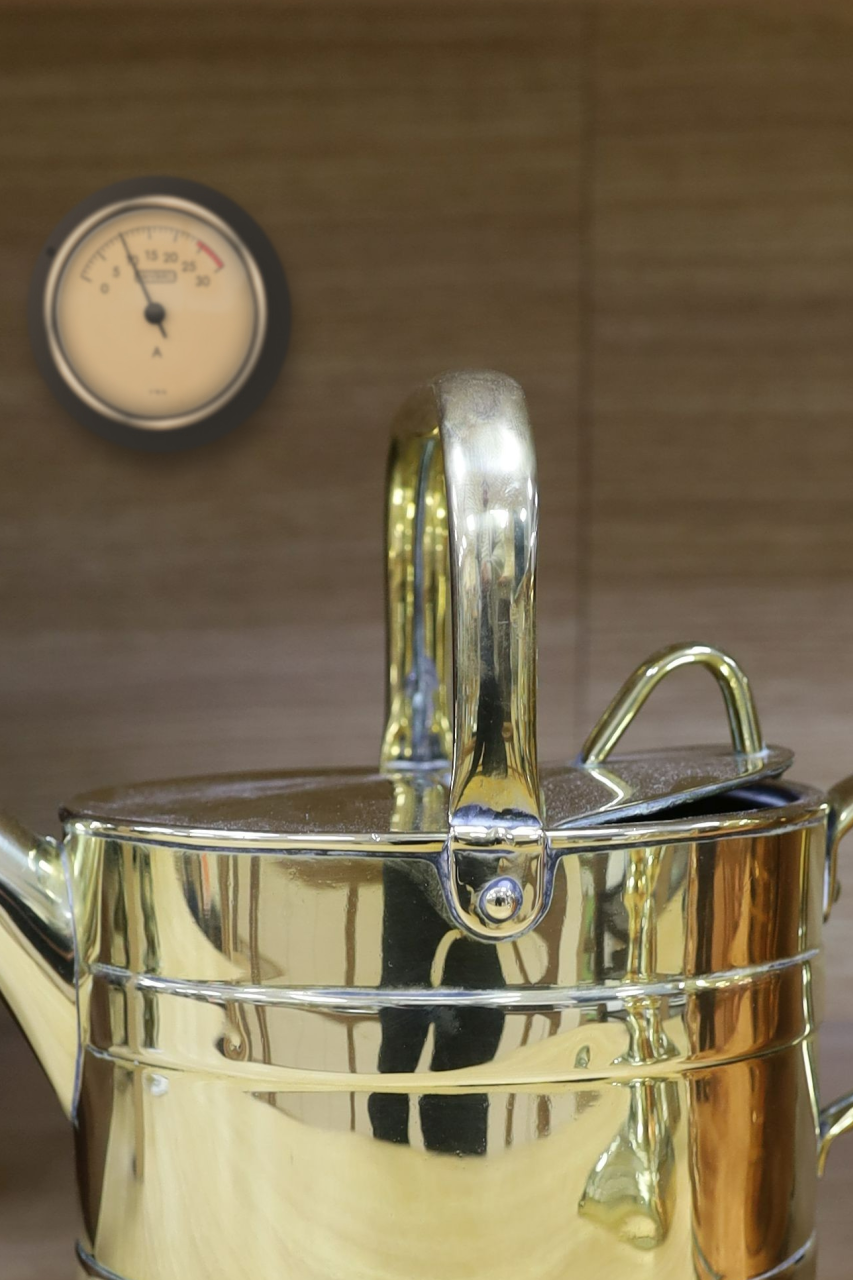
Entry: 10,A
